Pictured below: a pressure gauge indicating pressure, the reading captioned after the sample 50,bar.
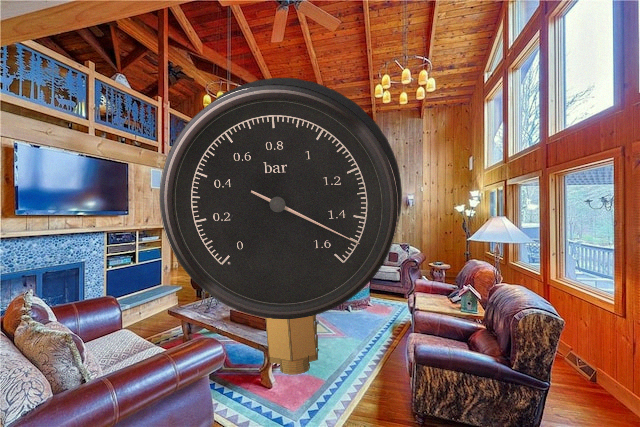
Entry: 1.5,bar
